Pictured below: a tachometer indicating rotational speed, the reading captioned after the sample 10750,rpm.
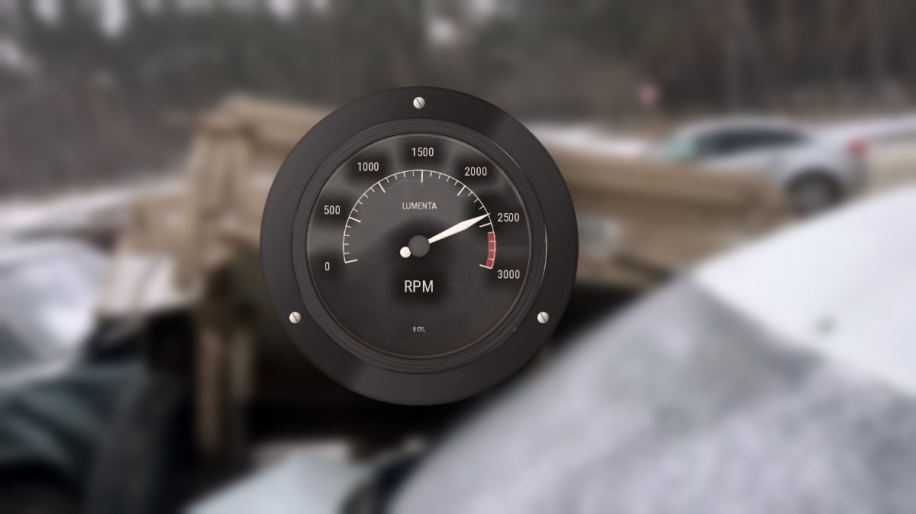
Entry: 2400,rpm
